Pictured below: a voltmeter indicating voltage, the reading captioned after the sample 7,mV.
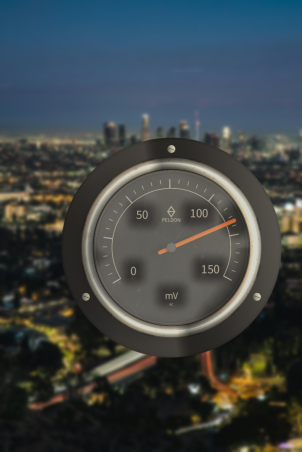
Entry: 117.5,mV
